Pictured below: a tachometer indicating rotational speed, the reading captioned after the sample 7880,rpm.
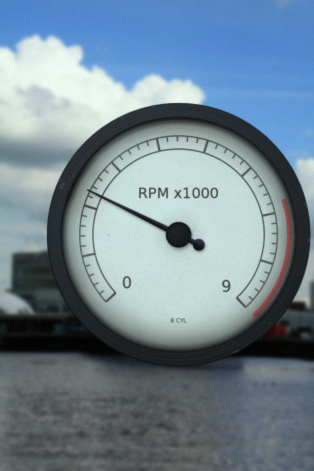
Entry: 2300,rpm
